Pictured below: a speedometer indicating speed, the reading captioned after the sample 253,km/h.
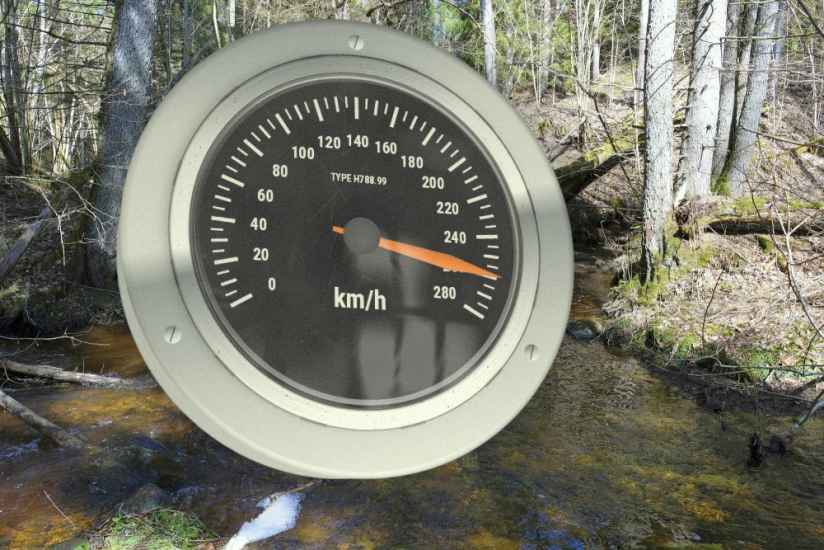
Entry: 260,km/h
